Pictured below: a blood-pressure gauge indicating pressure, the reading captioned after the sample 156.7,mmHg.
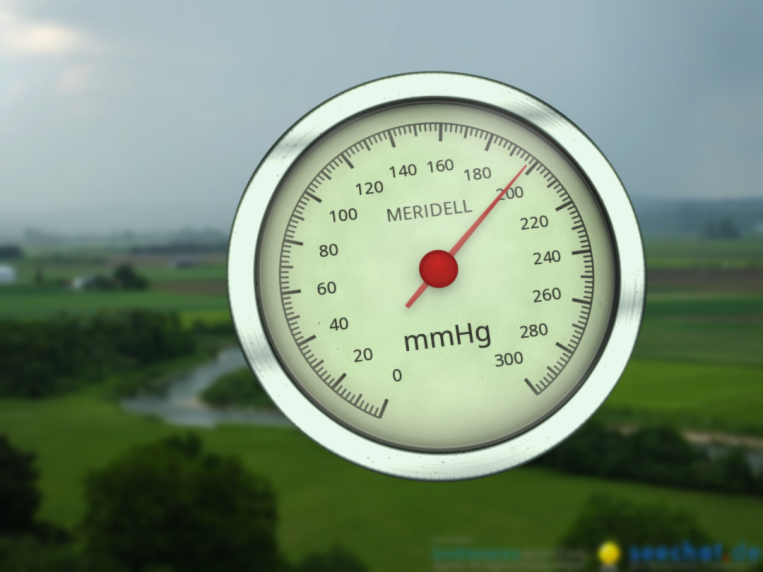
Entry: 198,mmHg
